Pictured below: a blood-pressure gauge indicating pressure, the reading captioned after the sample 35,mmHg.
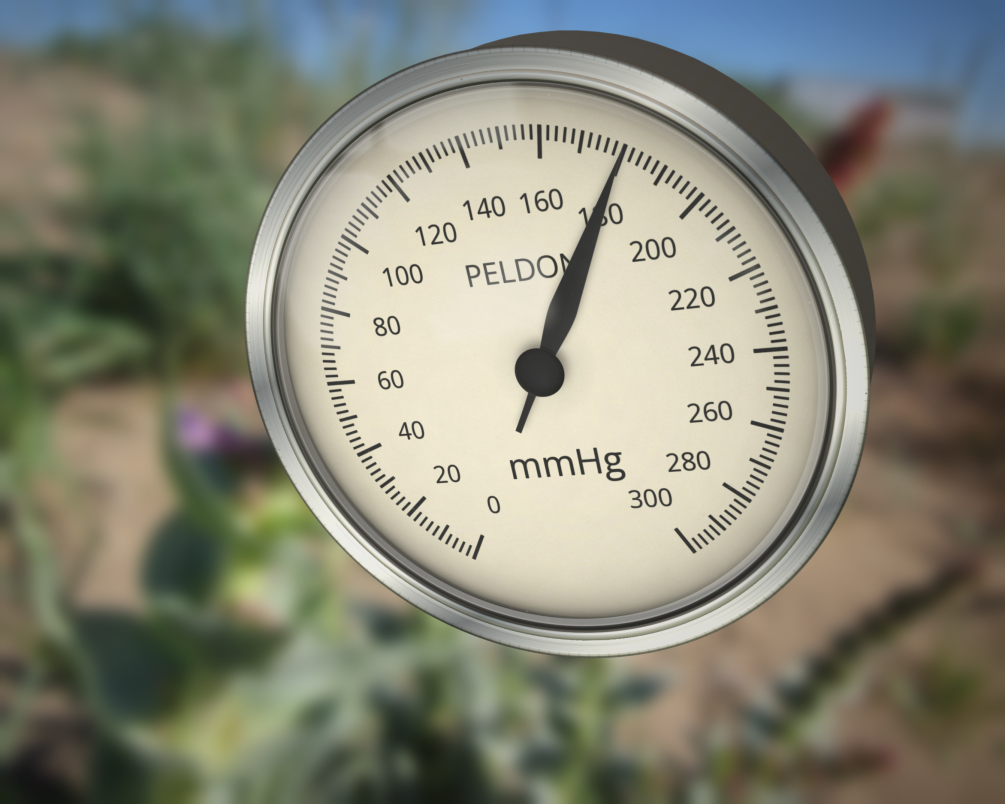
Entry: 180,mmHg
